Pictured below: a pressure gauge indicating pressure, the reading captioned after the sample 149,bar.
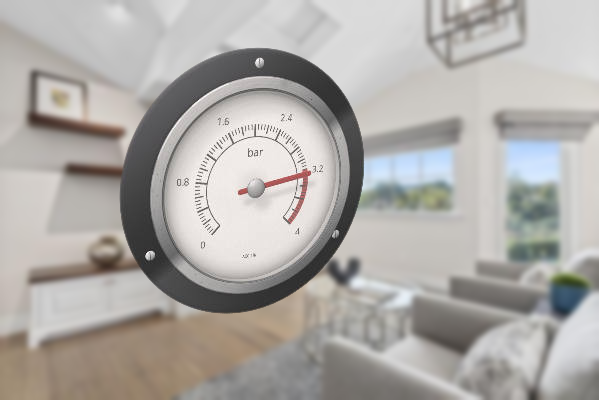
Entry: 3.2,bar
